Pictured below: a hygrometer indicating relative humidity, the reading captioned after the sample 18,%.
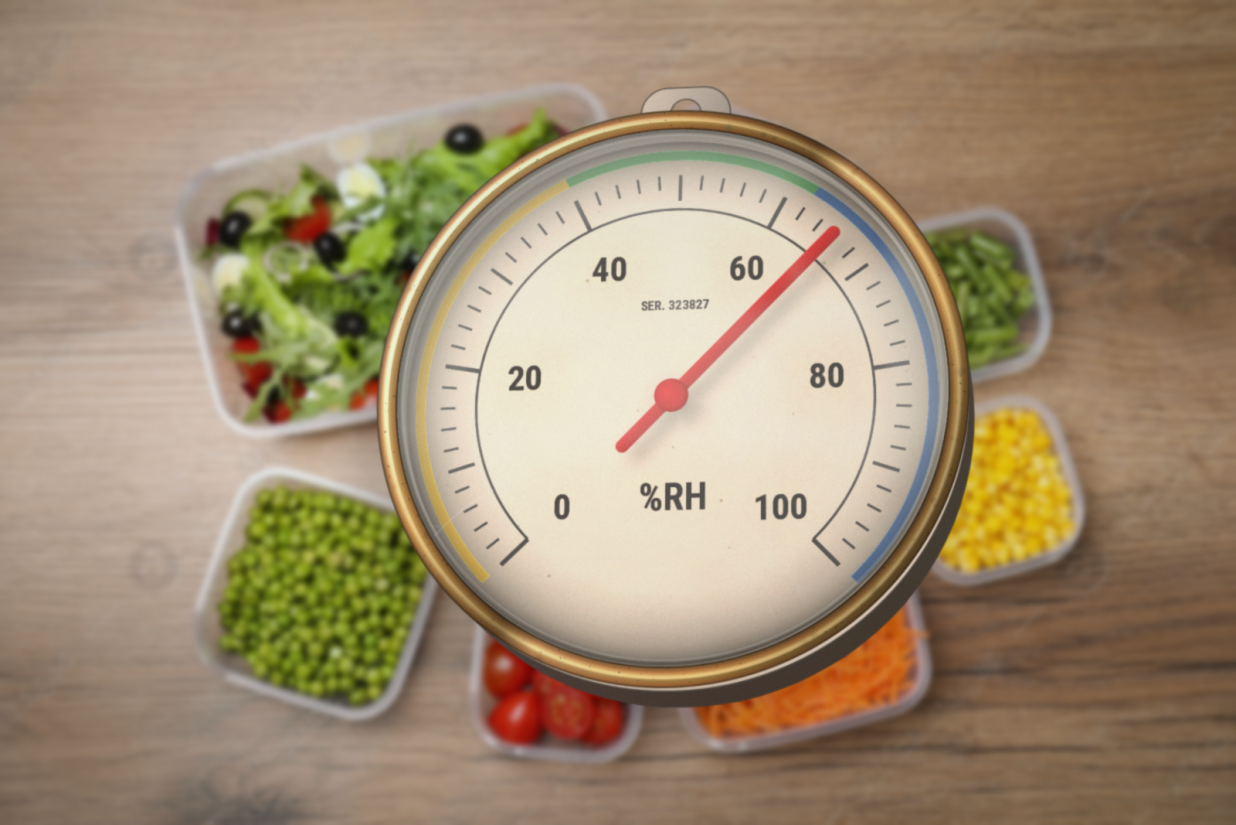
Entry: 66,%
